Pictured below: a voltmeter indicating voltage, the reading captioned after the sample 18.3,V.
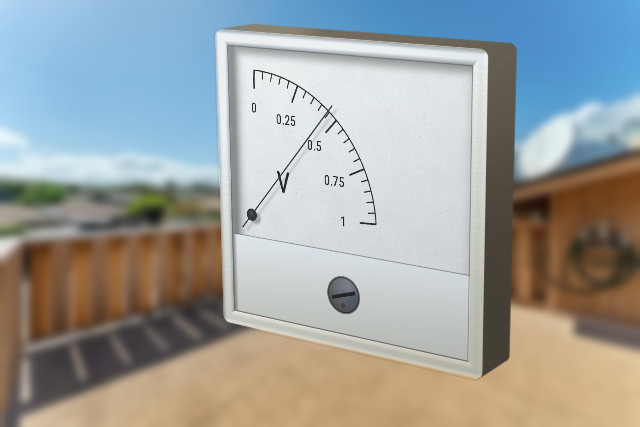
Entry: 0.45,V
